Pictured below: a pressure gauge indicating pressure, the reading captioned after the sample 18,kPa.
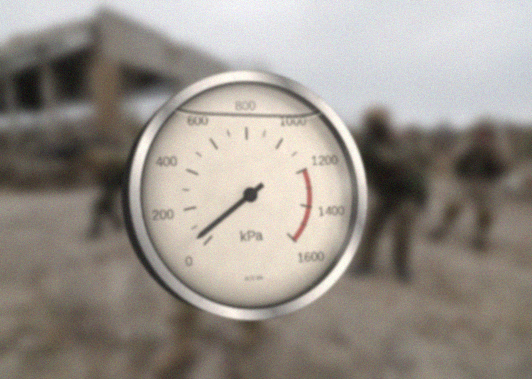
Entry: 50,kPa
